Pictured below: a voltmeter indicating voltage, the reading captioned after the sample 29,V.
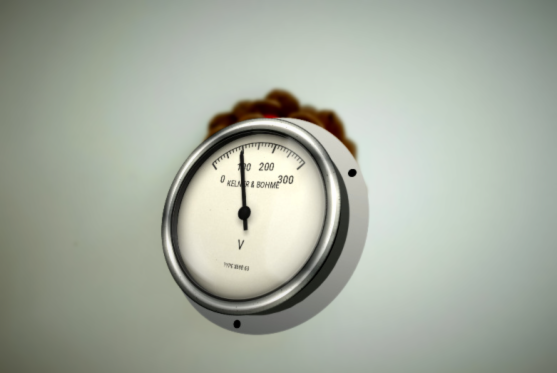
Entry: 100,V
